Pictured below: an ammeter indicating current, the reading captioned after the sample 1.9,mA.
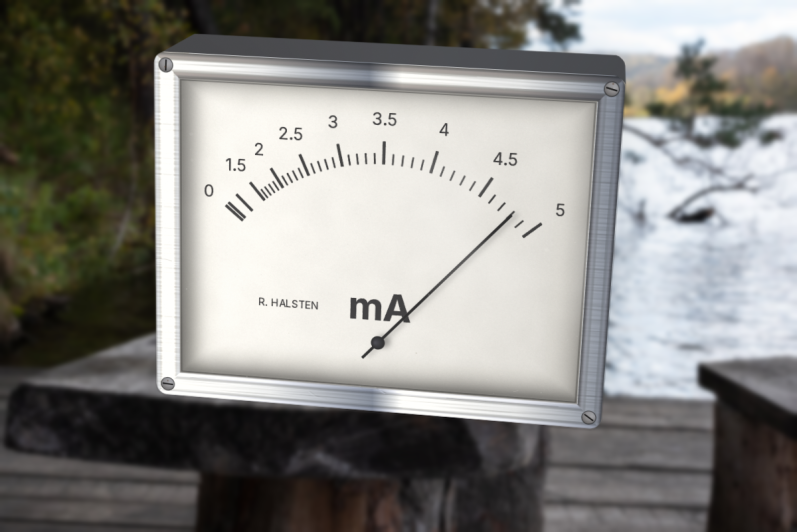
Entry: 4.8,mA
